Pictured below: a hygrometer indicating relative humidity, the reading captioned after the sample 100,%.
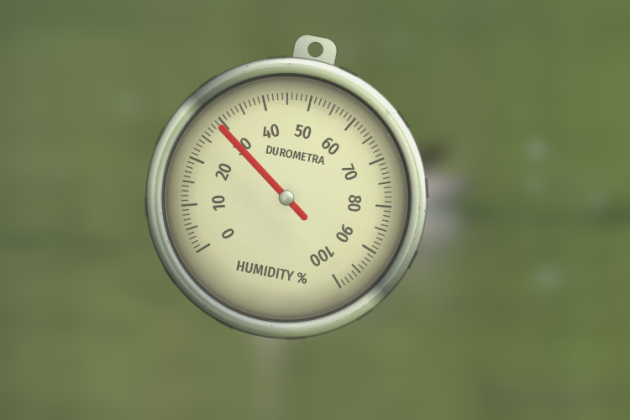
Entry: 29,%
